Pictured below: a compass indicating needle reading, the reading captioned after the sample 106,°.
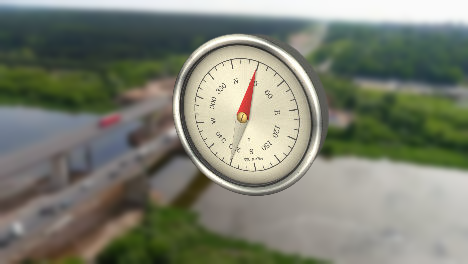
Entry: 30,°
